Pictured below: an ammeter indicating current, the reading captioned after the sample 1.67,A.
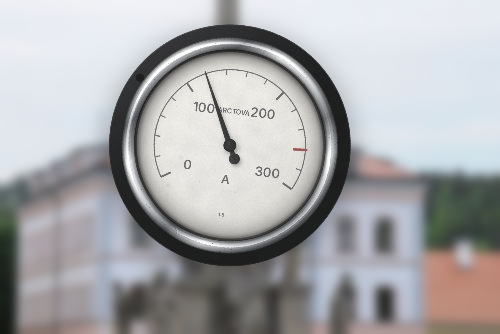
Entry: 120,A
